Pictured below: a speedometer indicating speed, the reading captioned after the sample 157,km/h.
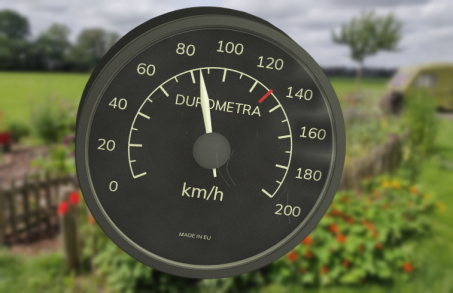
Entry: 85,km/h
